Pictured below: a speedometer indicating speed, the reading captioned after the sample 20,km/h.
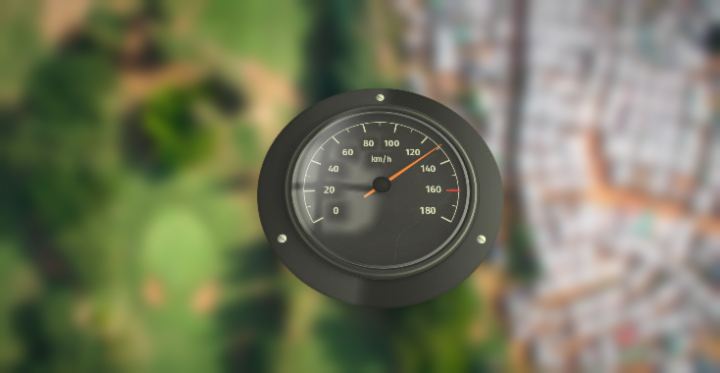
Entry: 130,km/h
